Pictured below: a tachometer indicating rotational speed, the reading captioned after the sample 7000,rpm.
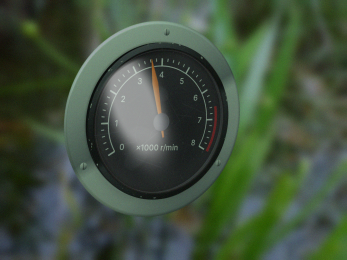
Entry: 3600,rpm
